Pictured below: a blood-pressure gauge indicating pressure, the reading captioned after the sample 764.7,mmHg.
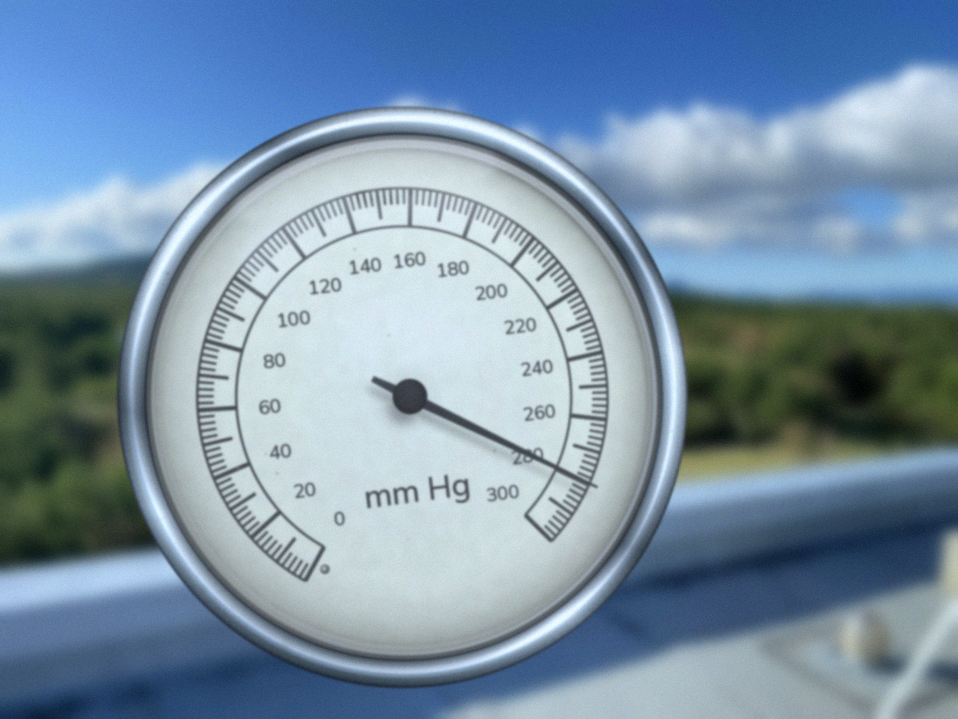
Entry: 280,mmHg
